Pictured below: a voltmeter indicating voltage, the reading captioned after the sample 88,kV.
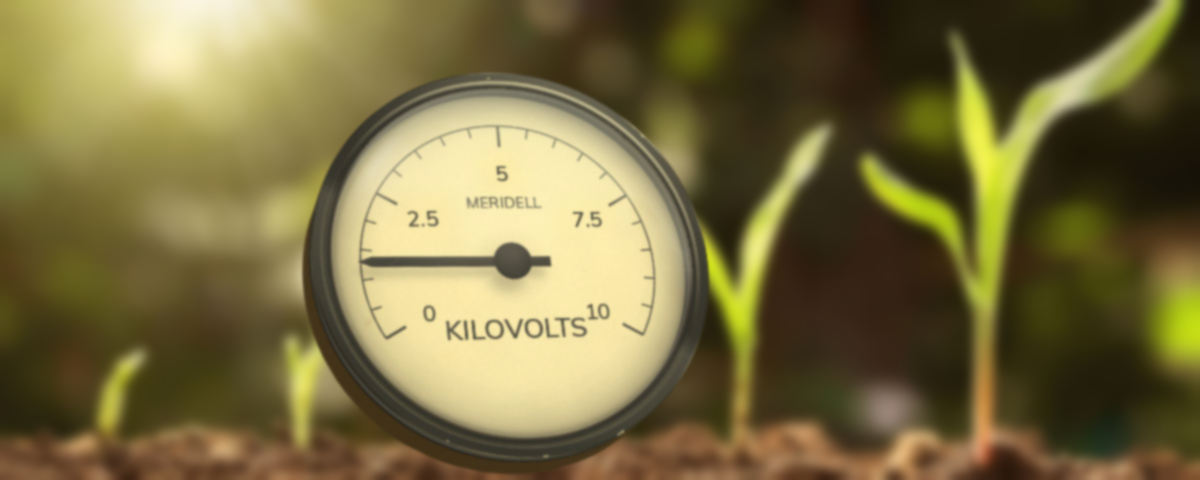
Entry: 1.25,kV
